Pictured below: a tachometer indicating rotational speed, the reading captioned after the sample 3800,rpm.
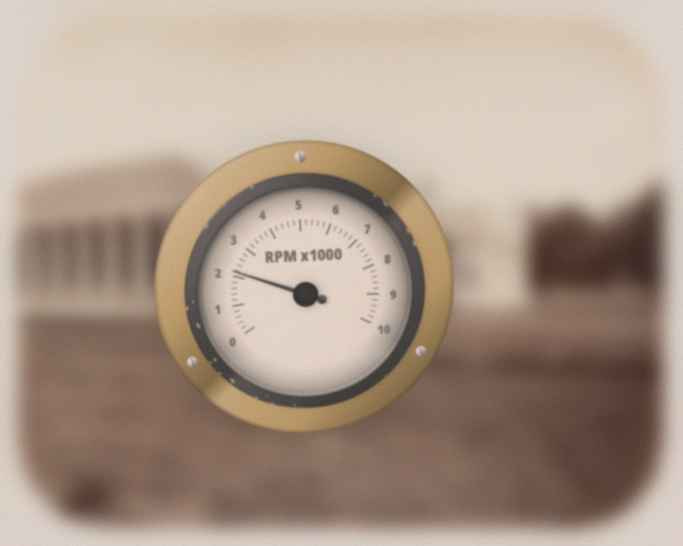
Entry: 2200,rpm
